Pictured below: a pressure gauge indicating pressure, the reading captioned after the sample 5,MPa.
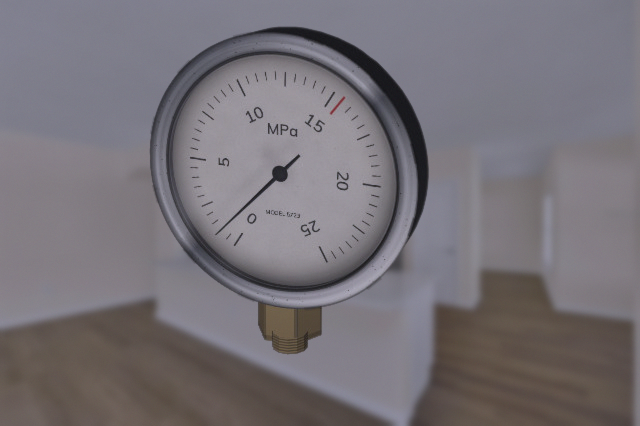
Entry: 1,MPa
